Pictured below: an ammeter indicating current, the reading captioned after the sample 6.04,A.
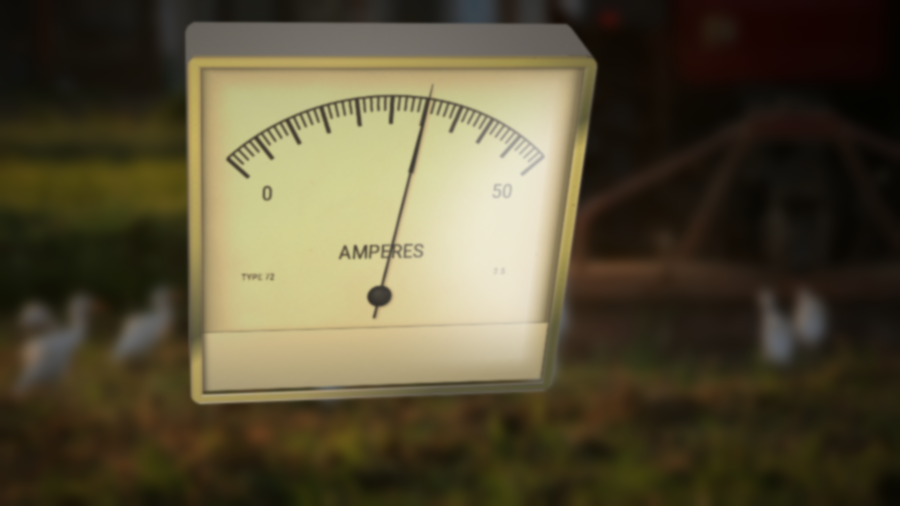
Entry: 30,A
